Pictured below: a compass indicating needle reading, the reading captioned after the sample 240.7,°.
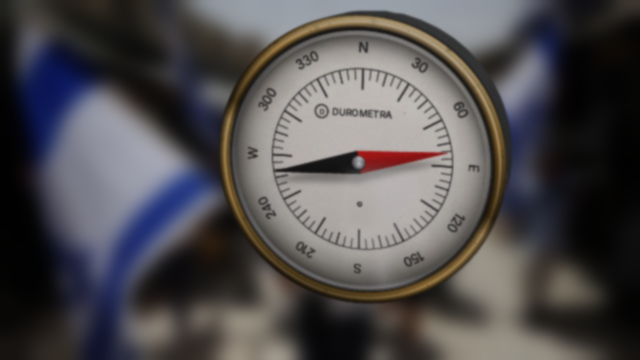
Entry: 80,°
